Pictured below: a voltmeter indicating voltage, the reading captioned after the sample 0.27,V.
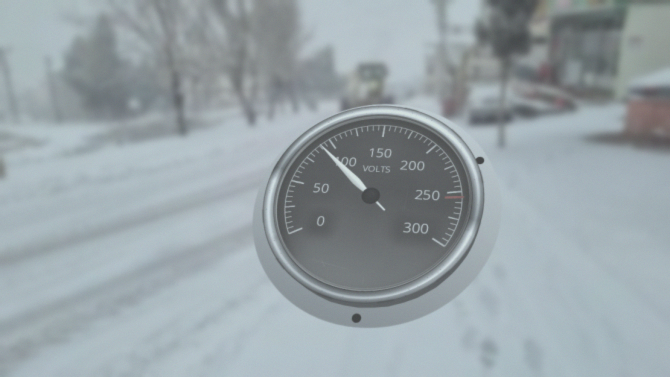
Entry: 90,V
